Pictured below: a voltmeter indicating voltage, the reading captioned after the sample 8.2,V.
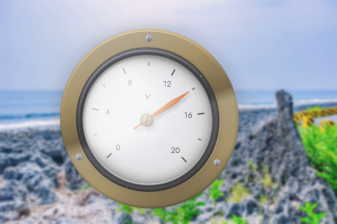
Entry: 14,V
